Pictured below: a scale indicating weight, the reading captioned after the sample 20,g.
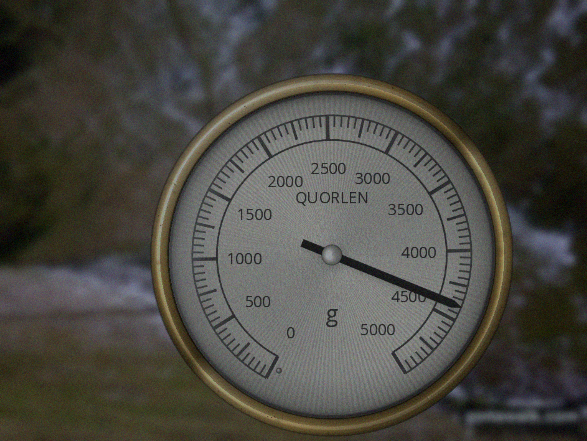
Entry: 4400,g
